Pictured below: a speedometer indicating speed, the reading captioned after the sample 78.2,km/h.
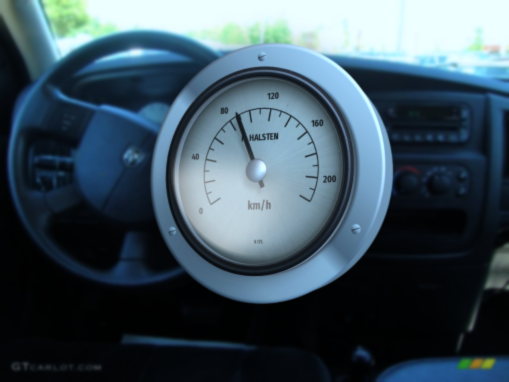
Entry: 90,km/h
